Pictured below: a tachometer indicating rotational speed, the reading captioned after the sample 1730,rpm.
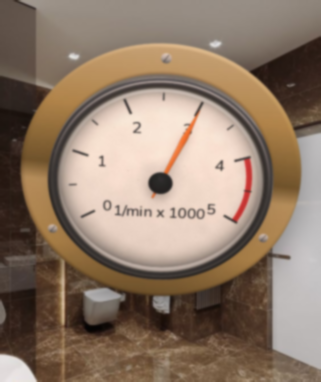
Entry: 3000,rpm
